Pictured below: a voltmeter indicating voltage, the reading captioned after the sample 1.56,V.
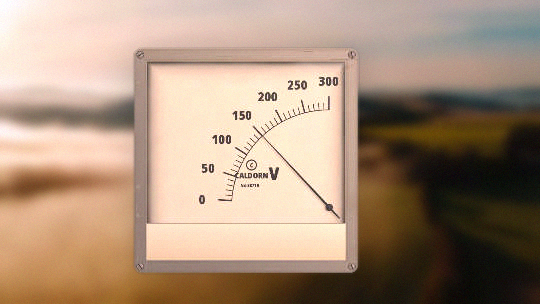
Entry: 150,V
